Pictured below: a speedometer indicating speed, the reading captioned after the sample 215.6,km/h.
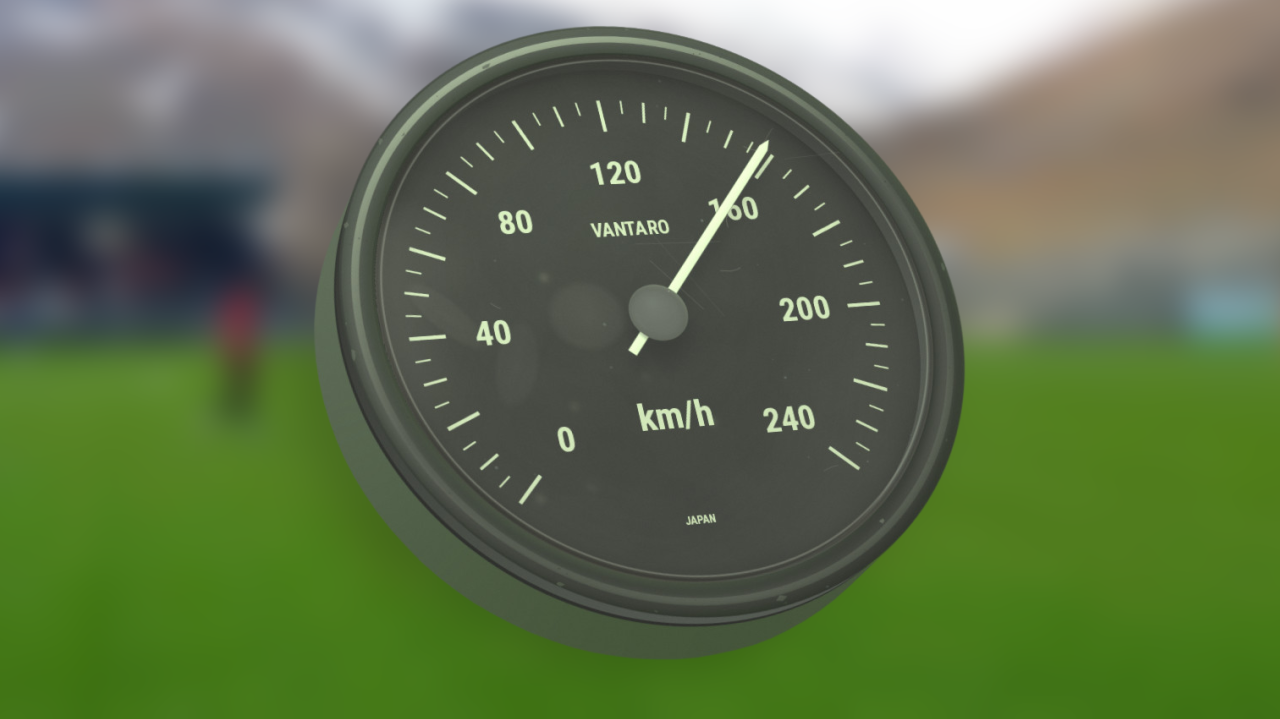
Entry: 157.5,km/h
